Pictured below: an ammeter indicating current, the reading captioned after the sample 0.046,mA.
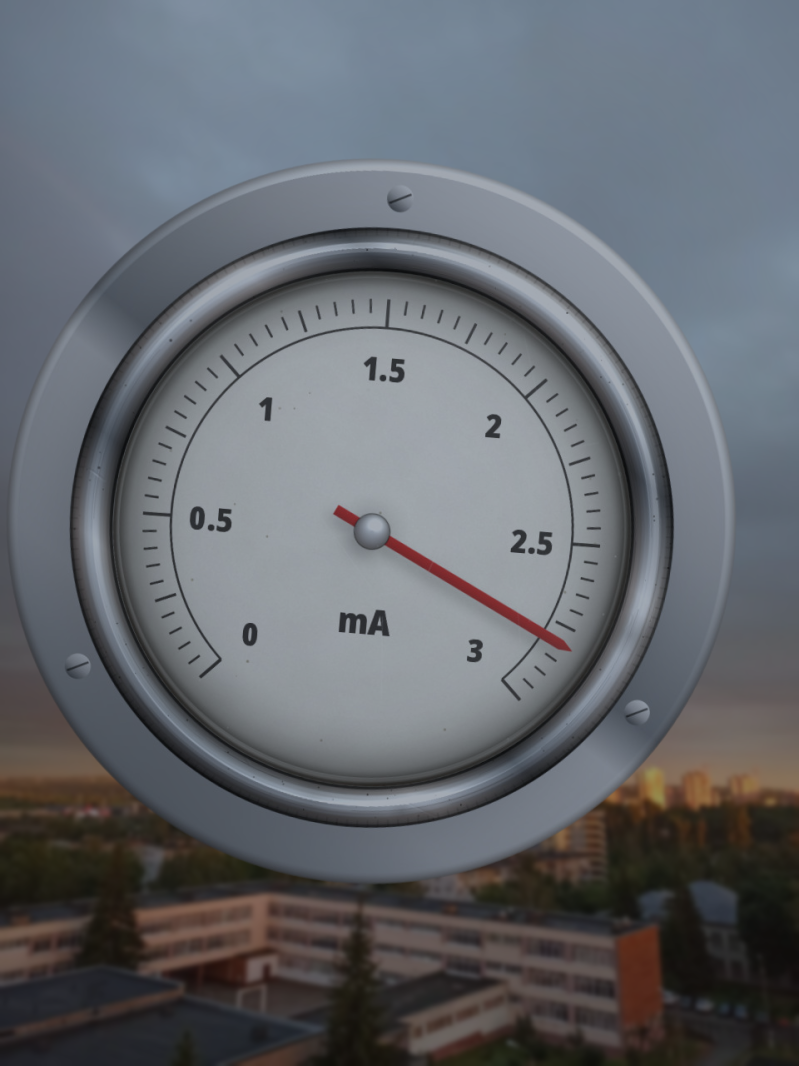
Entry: 2.8,mA
